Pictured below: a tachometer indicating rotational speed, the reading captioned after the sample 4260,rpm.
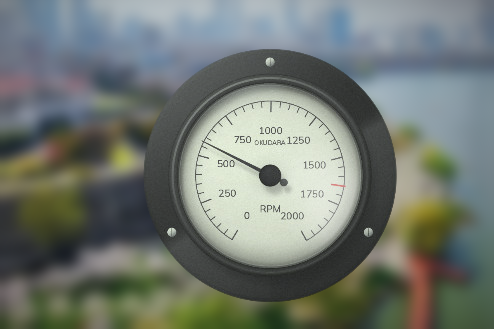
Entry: 575,rpm
